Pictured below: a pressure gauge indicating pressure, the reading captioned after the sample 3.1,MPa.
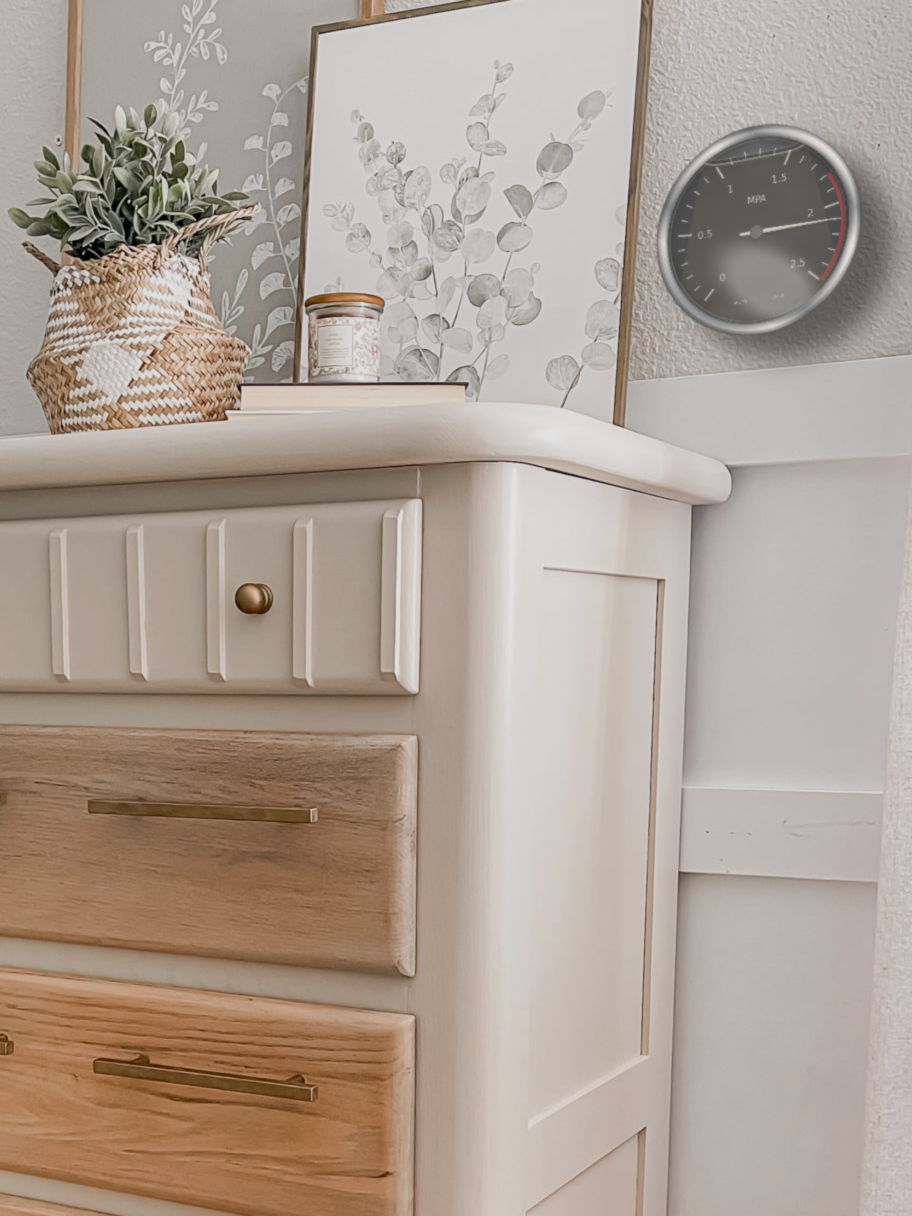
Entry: 2.1,MPa
